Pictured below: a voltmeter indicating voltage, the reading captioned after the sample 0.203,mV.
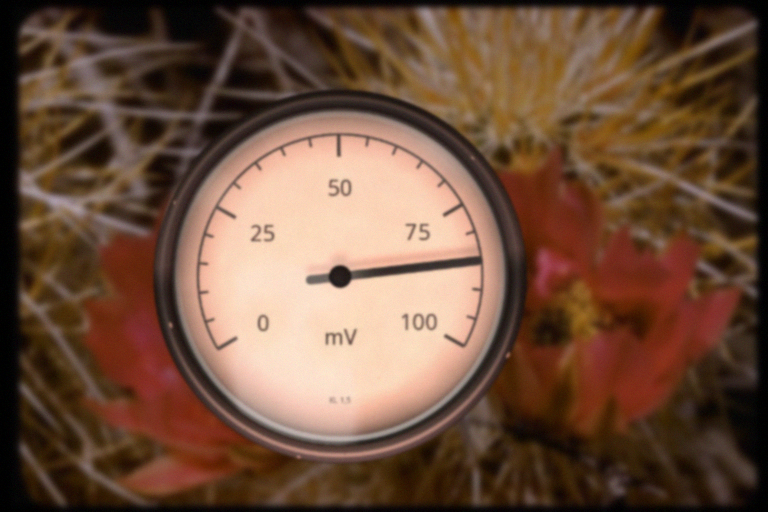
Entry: 85,mV
